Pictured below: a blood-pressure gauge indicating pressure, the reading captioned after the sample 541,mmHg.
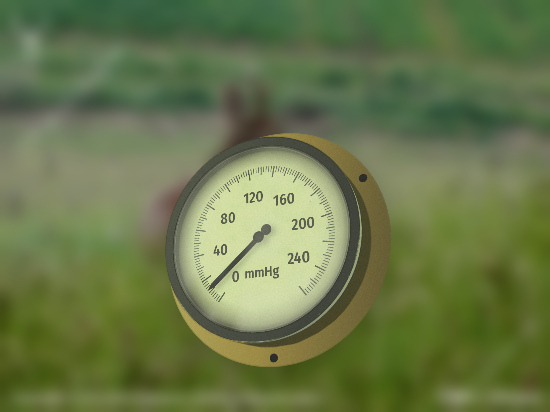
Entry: 10,mmHg
